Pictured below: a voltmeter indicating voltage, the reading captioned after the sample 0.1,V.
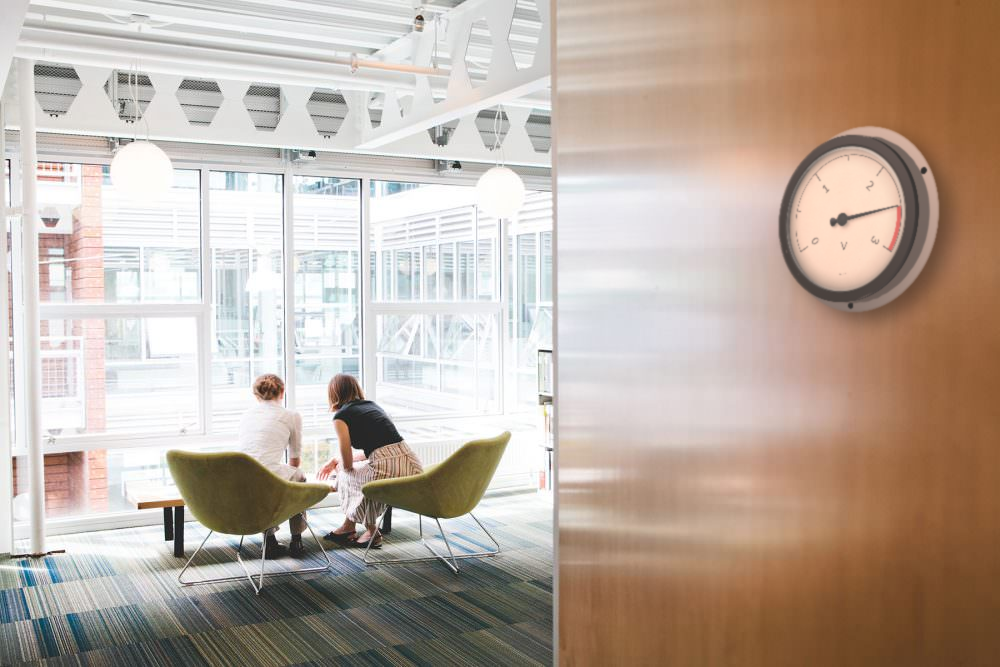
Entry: 2.5,V
